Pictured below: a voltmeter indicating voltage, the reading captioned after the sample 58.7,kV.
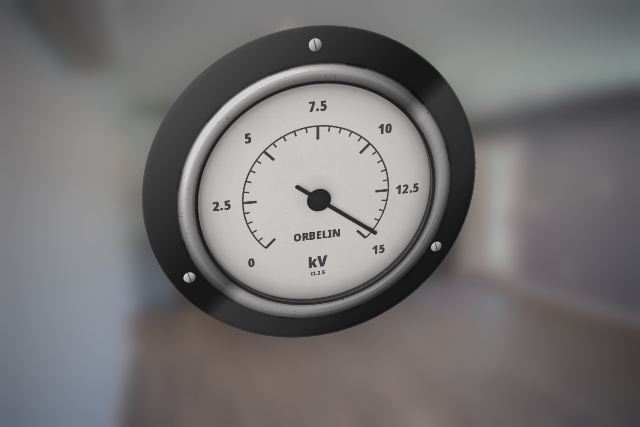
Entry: 14.5,kV
